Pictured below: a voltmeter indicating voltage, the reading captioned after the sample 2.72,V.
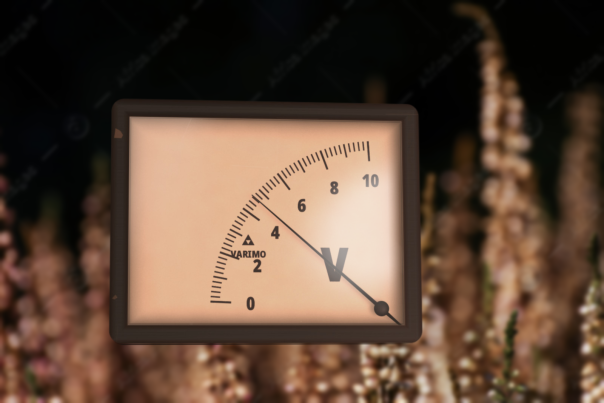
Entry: 4.6,V
